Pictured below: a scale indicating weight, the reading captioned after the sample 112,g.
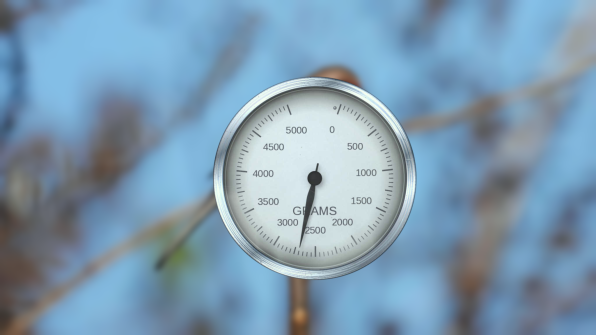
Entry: 2700,g
